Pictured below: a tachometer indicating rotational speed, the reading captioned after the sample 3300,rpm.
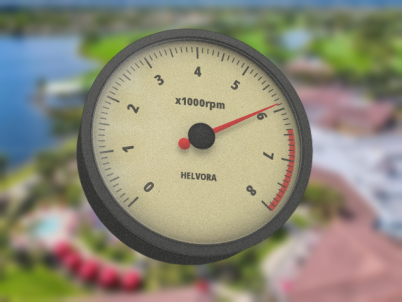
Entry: 5900,rpm
